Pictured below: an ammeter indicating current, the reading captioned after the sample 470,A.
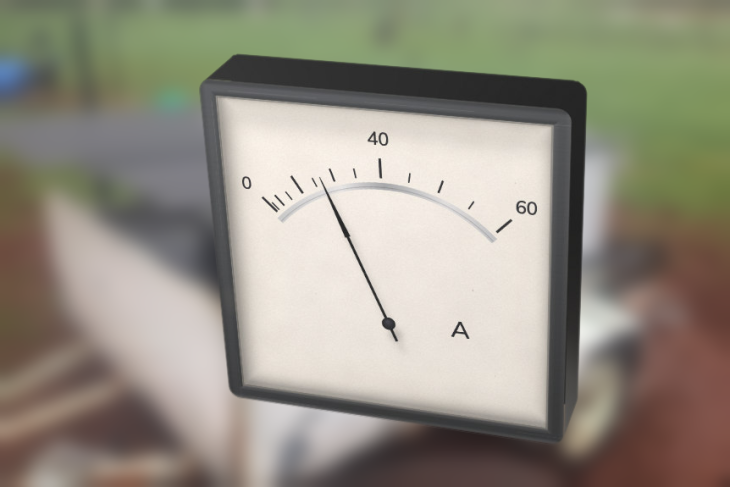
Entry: 27.5,A
